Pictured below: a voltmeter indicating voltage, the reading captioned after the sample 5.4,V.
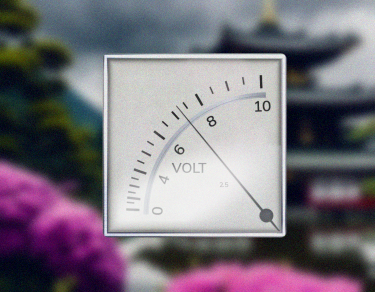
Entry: 7.25,V
